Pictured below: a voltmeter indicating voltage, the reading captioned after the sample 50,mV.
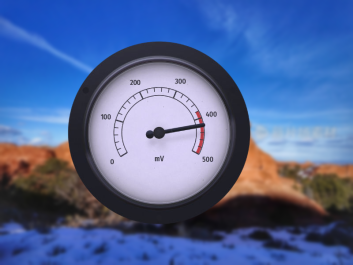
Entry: 420,mV
